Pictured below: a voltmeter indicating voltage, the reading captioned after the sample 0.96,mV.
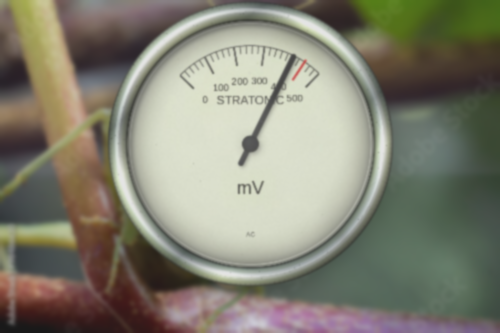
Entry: 400,mV
